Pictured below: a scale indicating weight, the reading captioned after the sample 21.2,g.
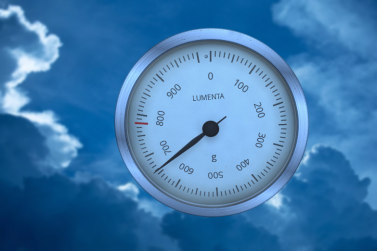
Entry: 660,g
